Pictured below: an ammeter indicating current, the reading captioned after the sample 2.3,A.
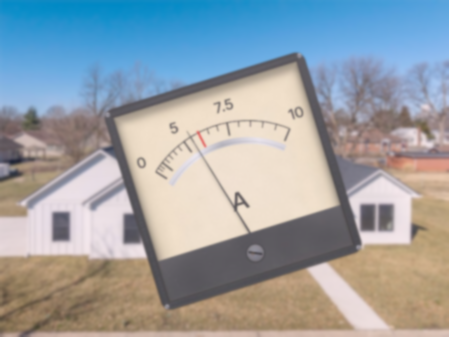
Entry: 5.5,A
